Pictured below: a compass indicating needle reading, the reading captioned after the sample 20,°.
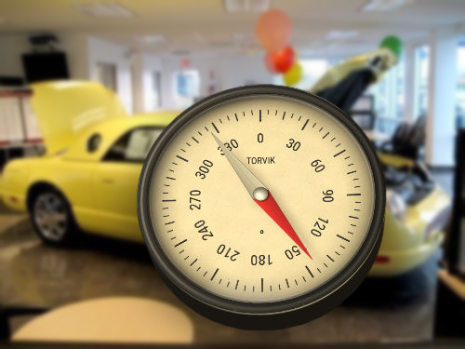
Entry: 145,°
